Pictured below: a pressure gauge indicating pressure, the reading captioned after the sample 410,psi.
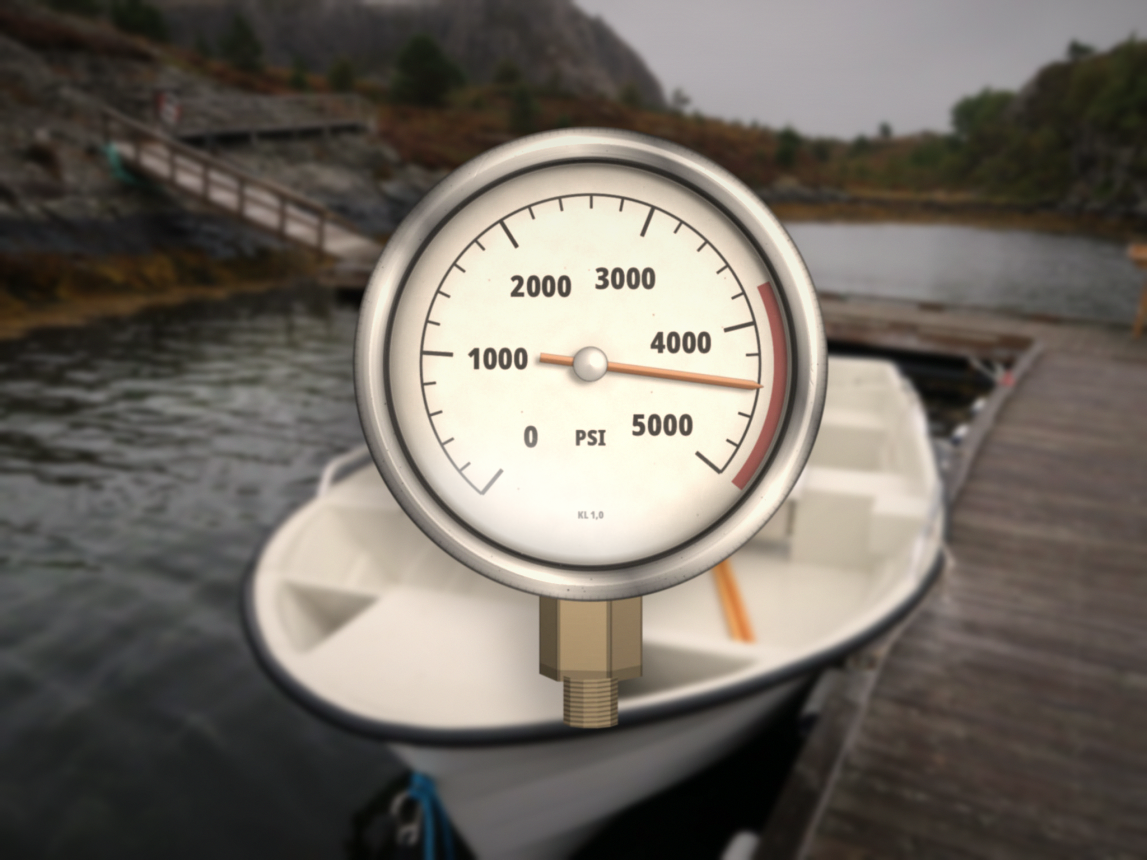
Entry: 4400,psi
